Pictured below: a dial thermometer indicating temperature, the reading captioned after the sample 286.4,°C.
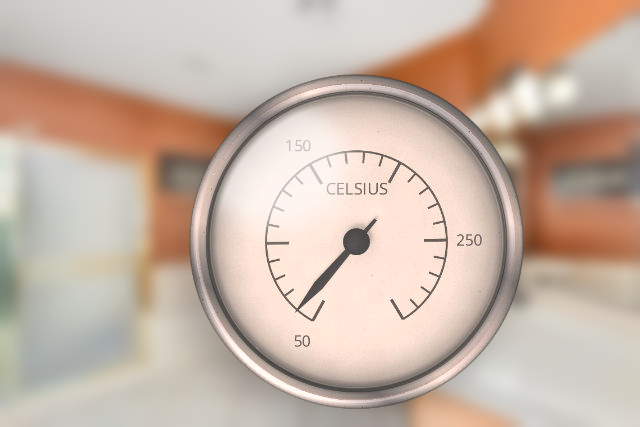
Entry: 60,°C
